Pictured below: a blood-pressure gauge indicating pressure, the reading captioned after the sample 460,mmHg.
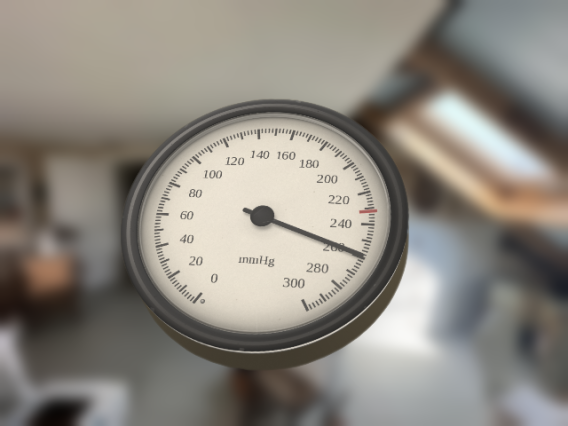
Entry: 260,mmHg
